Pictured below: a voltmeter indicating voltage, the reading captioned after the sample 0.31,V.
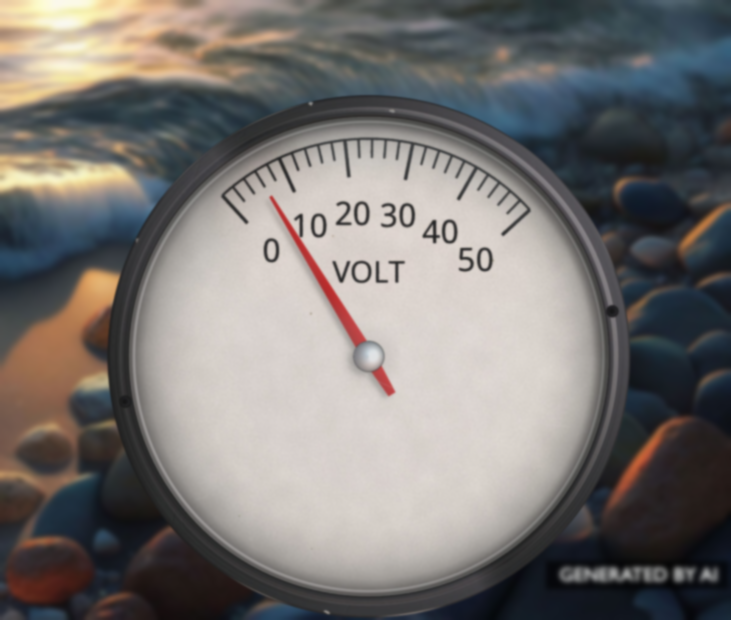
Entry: 6,V
